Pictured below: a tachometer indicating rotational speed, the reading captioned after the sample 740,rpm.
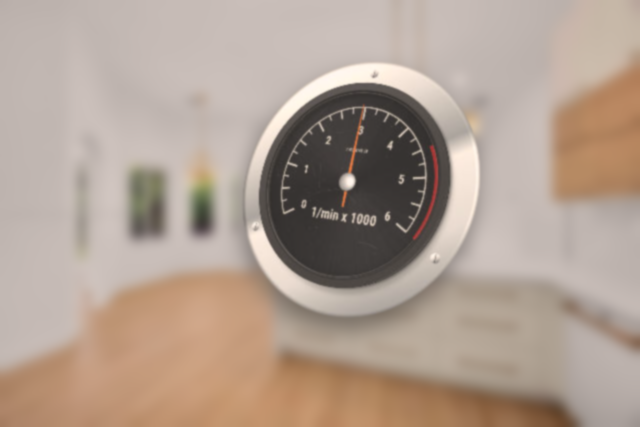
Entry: 3000,rpm
